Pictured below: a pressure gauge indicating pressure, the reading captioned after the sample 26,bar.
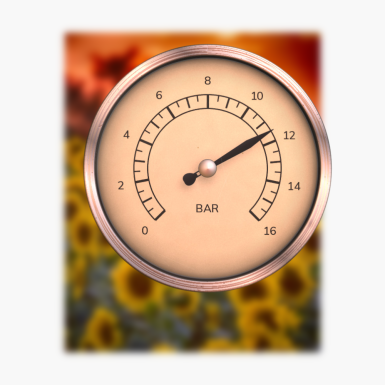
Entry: 11.5,bar
